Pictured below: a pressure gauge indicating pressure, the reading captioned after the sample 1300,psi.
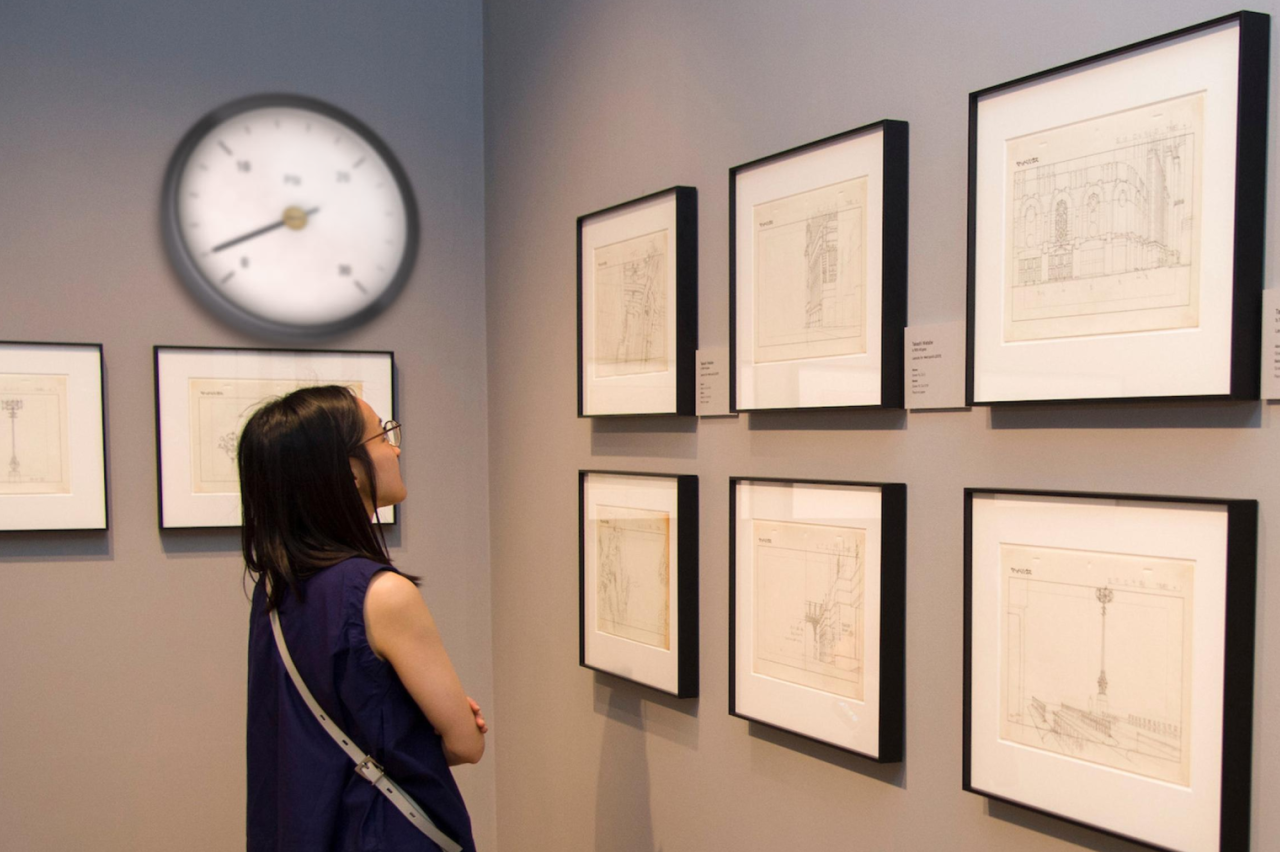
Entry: 2,psi
